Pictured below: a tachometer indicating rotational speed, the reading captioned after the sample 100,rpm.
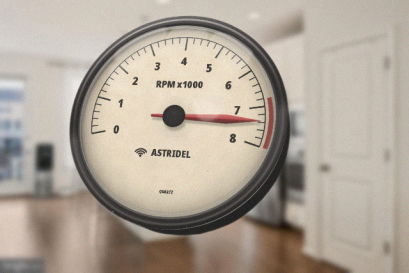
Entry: 7400,rpm
